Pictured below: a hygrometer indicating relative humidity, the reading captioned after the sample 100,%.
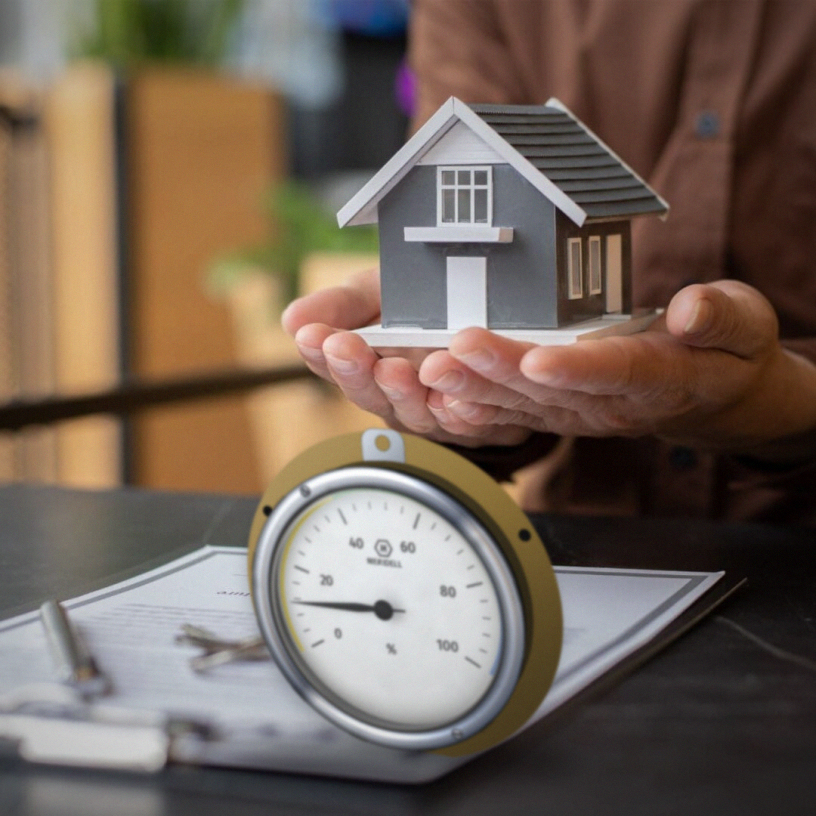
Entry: 12,%
